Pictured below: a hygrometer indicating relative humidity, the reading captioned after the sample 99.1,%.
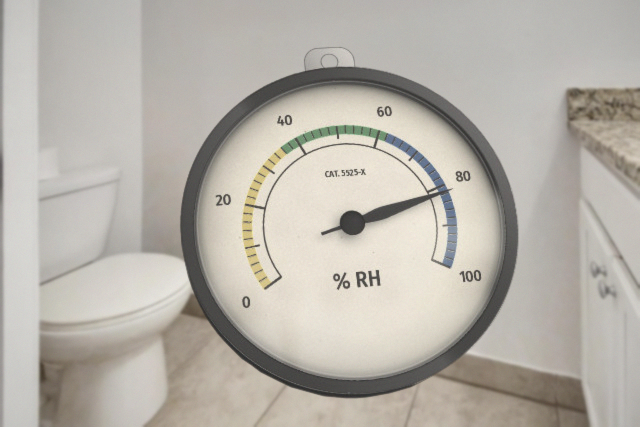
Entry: 82,%
